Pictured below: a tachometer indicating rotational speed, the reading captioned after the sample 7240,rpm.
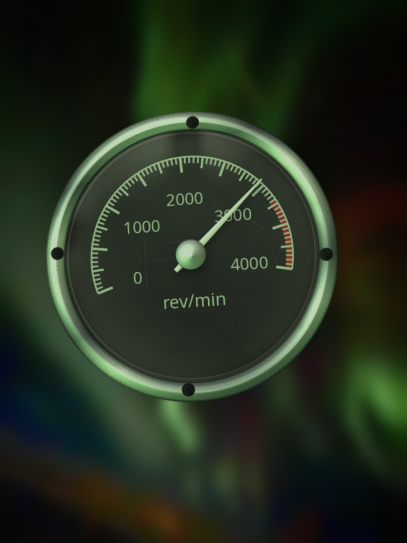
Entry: 2950,rpm
